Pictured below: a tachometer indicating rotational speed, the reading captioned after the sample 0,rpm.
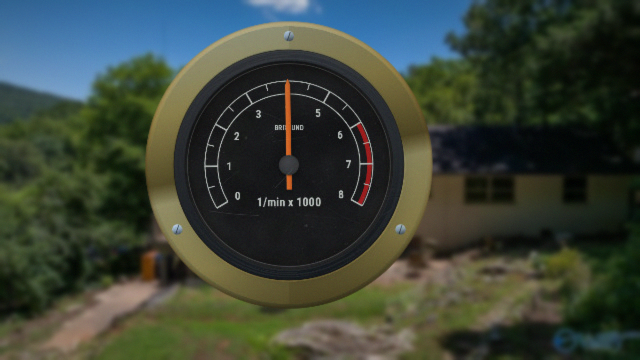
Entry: 4000,rpm
